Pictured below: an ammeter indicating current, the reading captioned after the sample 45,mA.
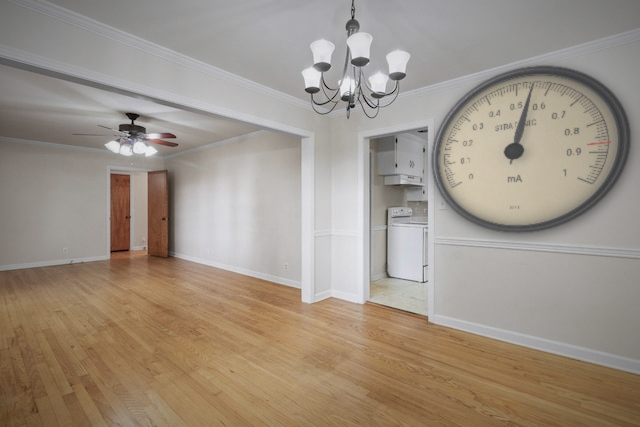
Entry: 0.55,mA
